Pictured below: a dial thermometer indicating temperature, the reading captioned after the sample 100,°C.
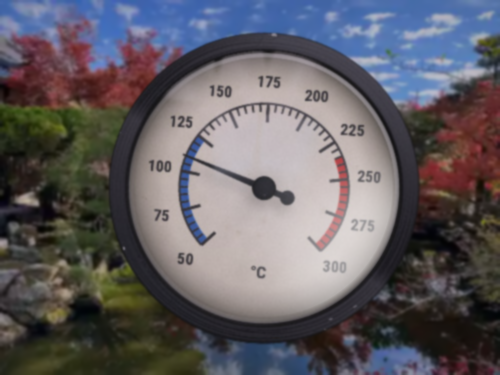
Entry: 110,°C
